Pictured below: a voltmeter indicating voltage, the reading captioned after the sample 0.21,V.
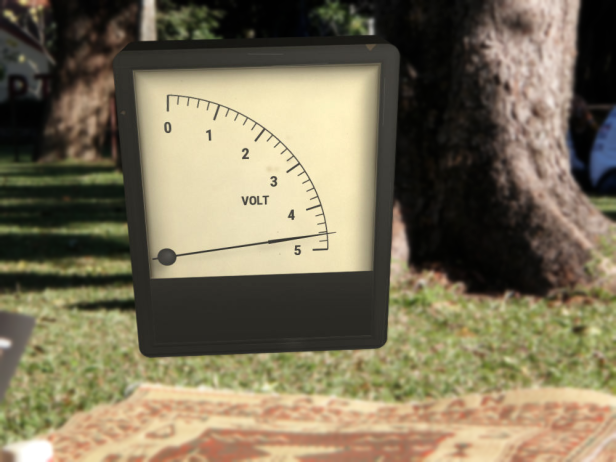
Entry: 4.6,V
